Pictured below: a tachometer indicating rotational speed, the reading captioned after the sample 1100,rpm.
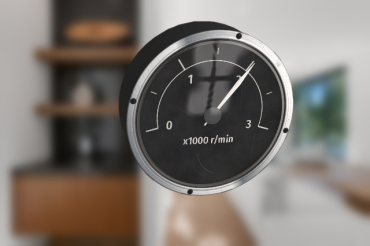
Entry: 2000,rpm
